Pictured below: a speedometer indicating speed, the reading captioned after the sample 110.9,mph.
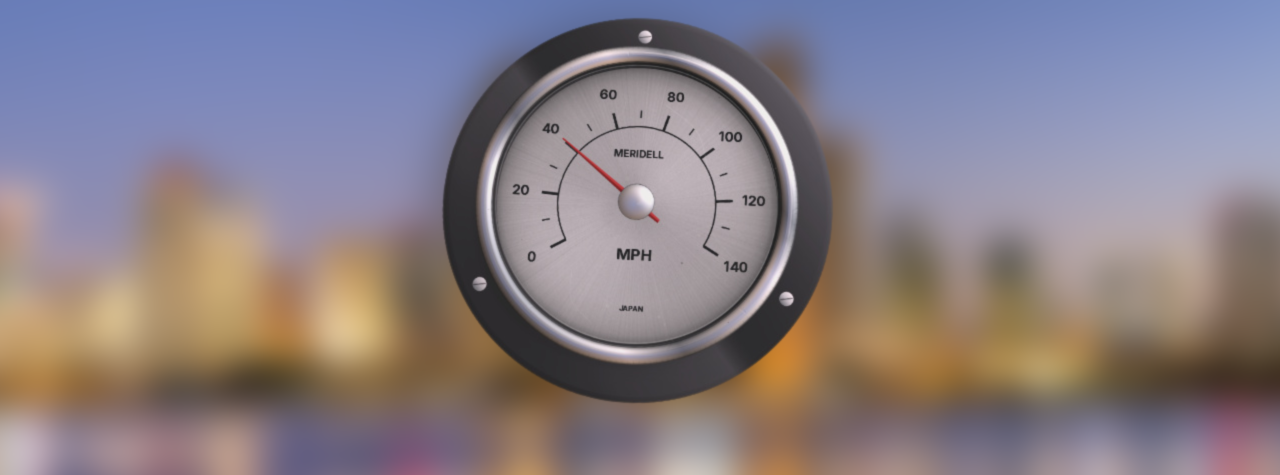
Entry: 40,mph
